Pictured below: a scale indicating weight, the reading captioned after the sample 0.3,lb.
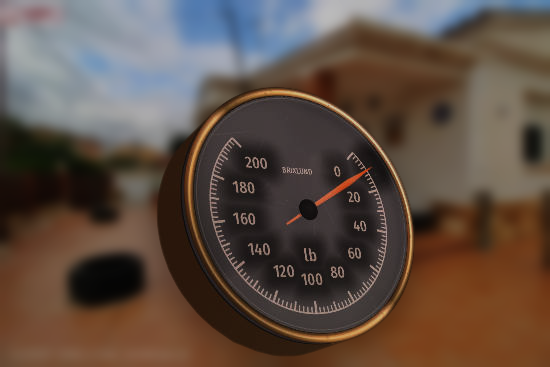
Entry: 10,lb
